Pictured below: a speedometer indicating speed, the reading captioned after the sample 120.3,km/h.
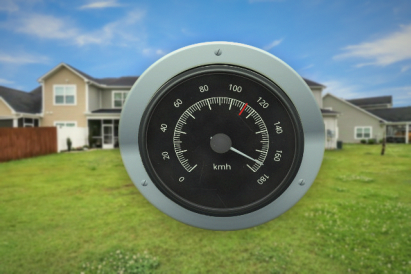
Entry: 170,km/h
